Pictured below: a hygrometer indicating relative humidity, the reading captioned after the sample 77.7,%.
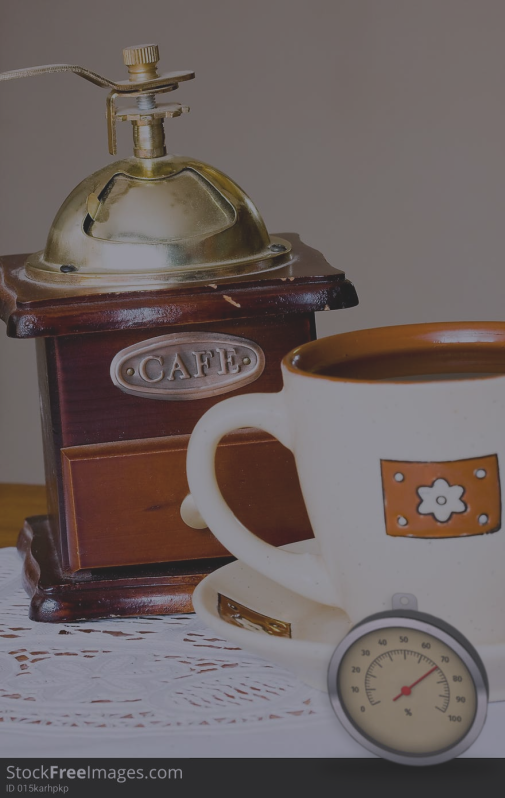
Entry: 70,%
